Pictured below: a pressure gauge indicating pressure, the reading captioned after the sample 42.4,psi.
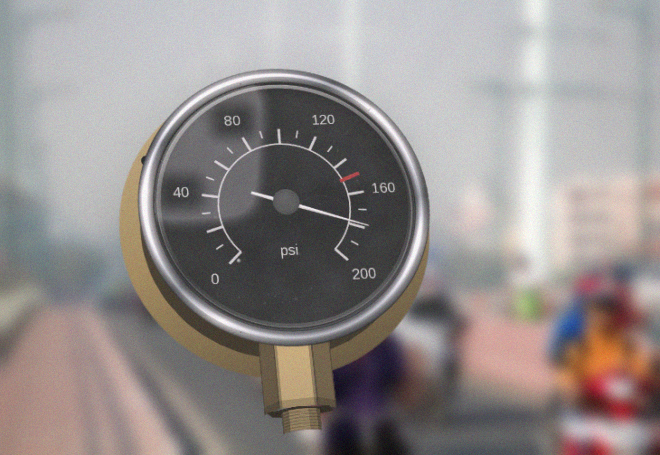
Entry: 180,psi
